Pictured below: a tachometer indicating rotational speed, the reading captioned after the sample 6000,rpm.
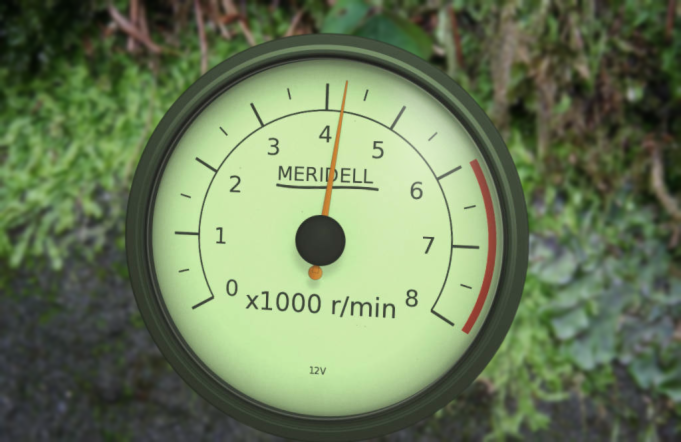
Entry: 4250,rpm
